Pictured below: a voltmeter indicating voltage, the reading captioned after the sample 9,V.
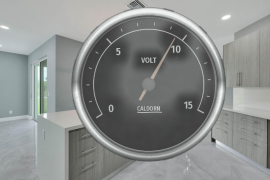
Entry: 9.5,V
